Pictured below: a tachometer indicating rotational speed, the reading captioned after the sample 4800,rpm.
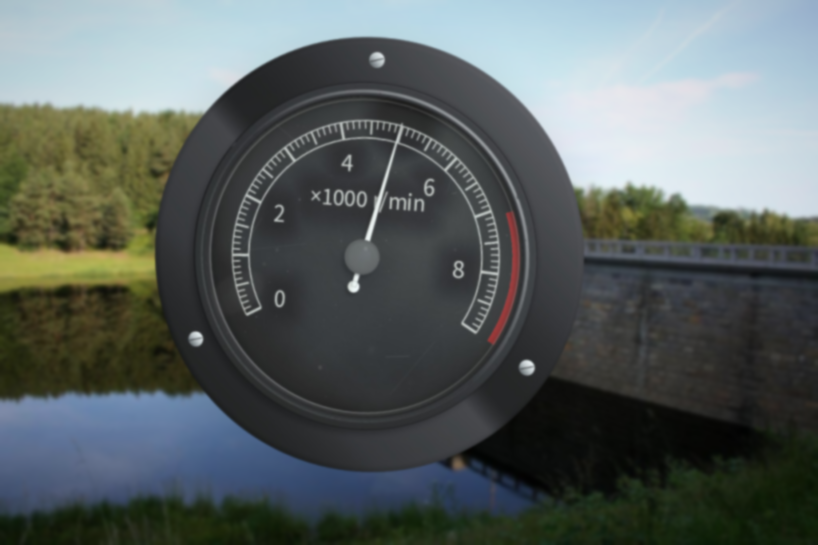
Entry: 5000,rpm
